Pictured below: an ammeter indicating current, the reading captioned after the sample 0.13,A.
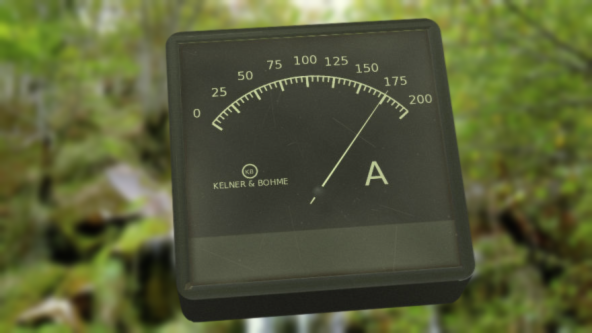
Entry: 175,A
